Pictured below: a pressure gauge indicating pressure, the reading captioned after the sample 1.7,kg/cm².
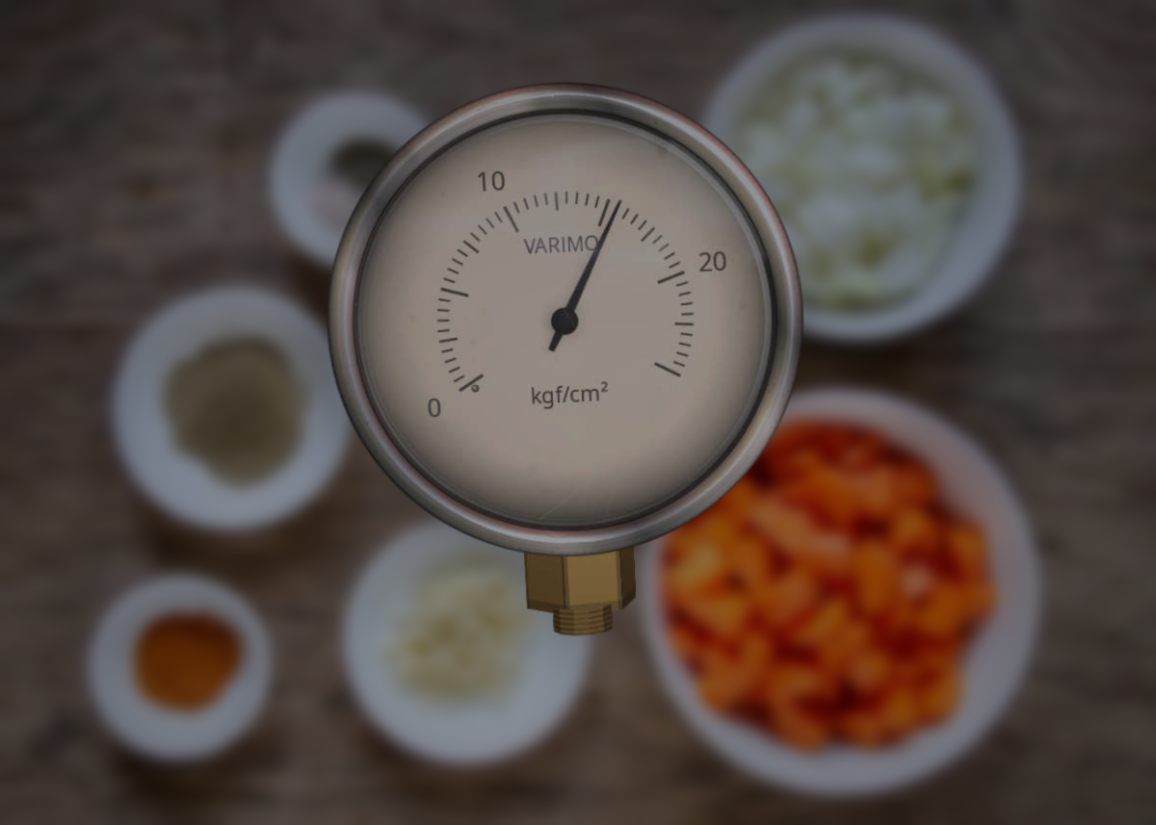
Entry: 15.5,kg/cm²
